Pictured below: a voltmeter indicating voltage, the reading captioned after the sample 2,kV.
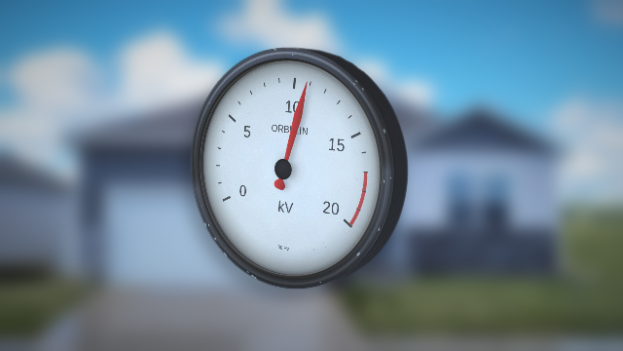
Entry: 11,kV
